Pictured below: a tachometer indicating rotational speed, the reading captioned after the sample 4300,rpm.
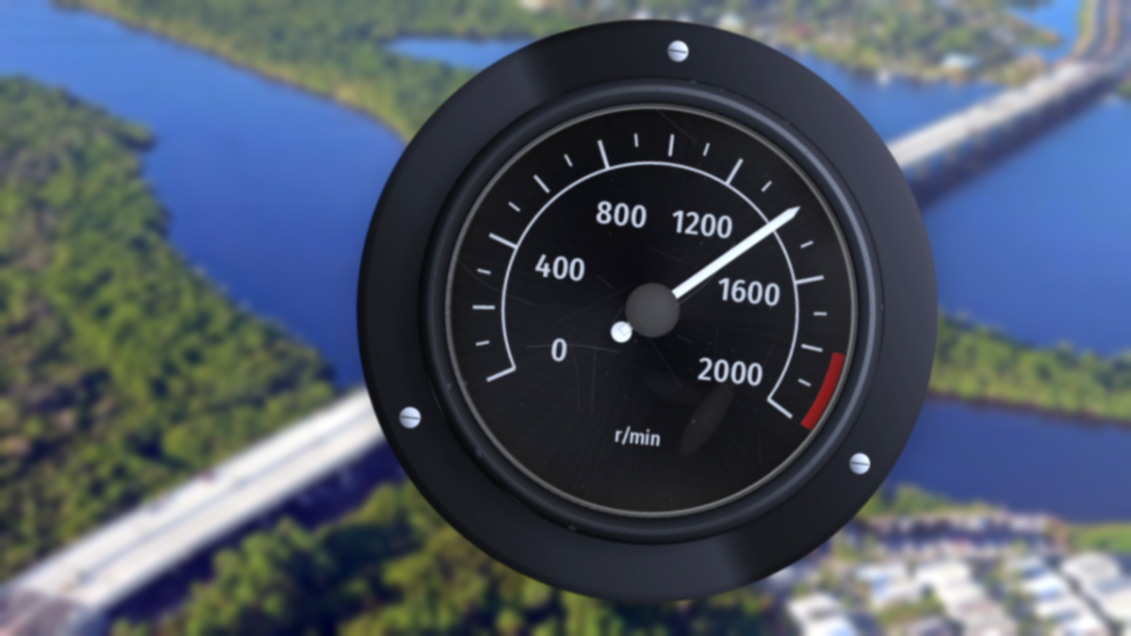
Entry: 1400,rpm
